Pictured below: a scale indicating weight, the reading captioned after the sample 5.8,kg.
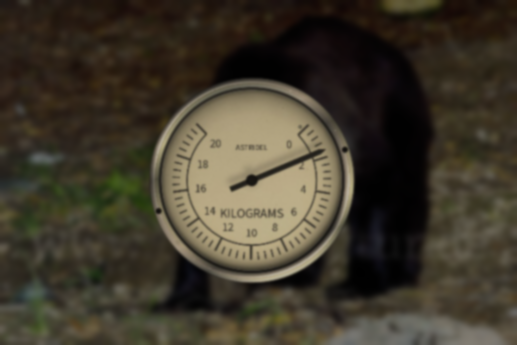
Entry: 1.6,kg
